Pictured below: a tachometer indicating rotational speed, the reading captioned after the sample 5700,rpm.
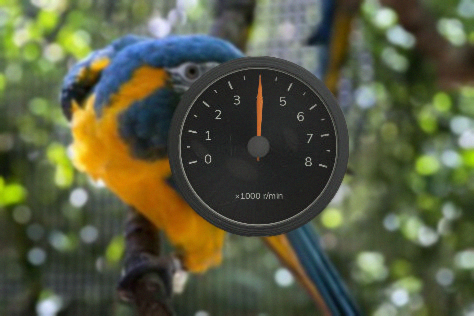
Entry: 4000,rpm
